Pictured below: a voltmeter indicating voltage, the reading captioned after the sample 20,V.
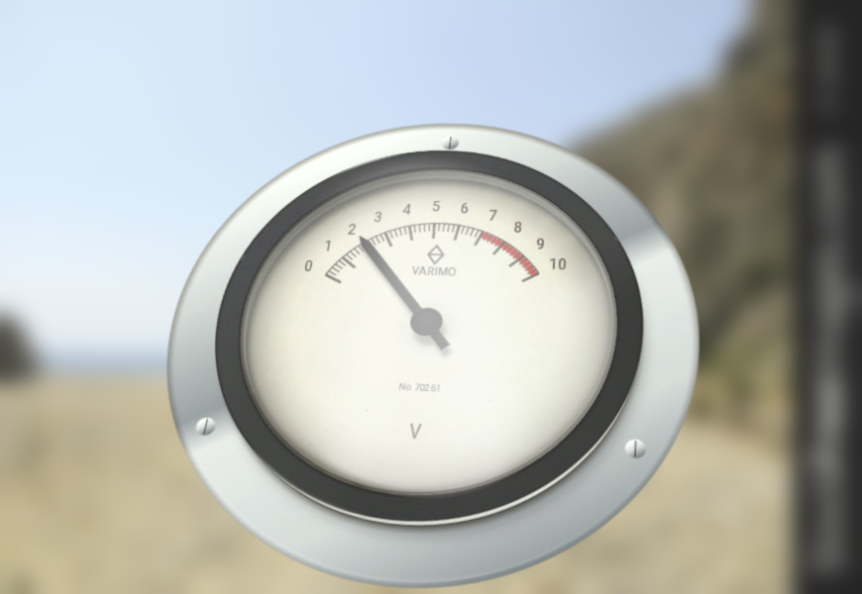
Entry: 2,V
